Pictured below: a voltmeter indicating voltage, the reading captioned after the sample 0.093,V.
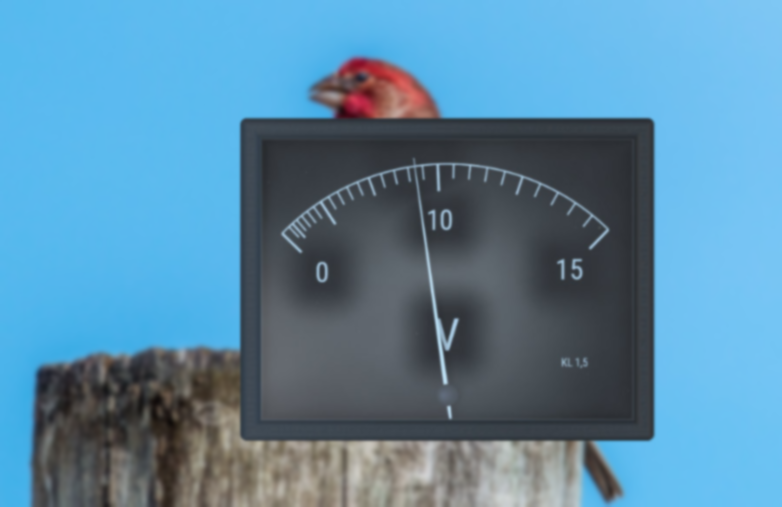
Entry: 9.25,V
